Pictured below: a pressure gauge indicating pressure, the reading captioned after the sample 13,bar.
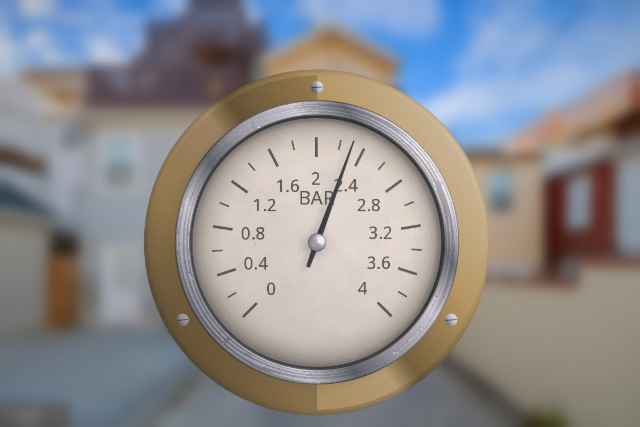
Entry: 2.3,bar
